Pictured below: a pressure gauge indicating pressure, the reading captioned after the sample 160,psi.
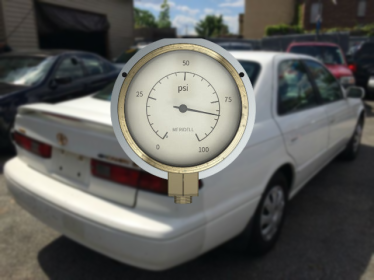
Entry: 82.5,psi
